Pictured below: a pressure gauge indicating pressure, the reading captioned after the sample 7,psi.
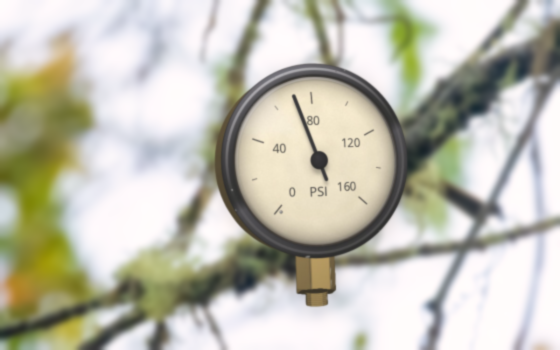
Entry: 70,psi
